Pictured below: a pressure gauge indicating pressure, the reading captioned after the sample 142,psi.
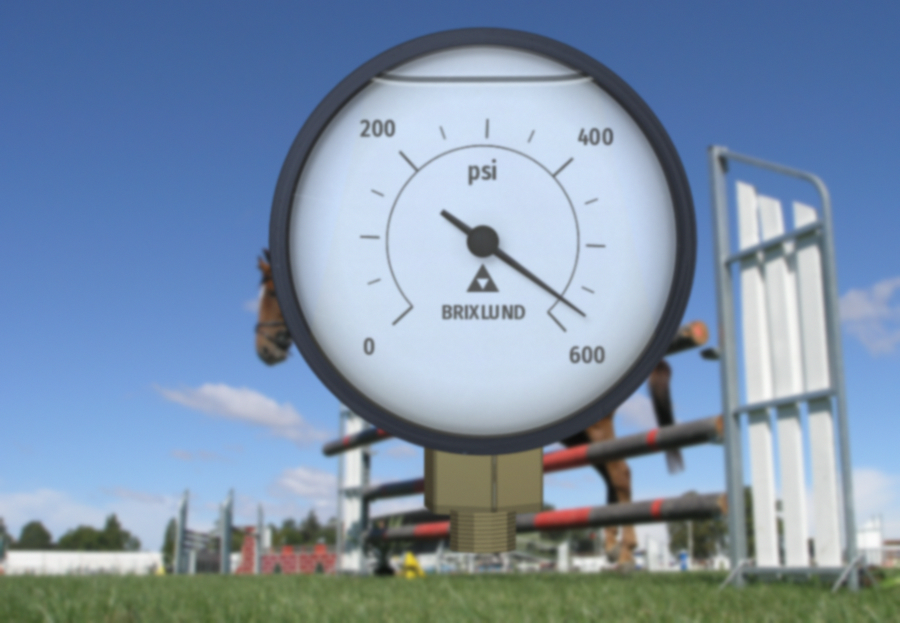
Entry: 575,psi
